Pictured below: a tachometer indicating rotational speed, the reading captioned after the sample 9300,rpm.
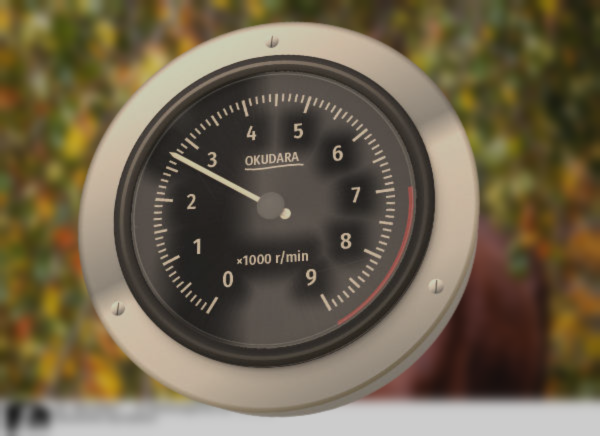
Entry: 2700,rpm
